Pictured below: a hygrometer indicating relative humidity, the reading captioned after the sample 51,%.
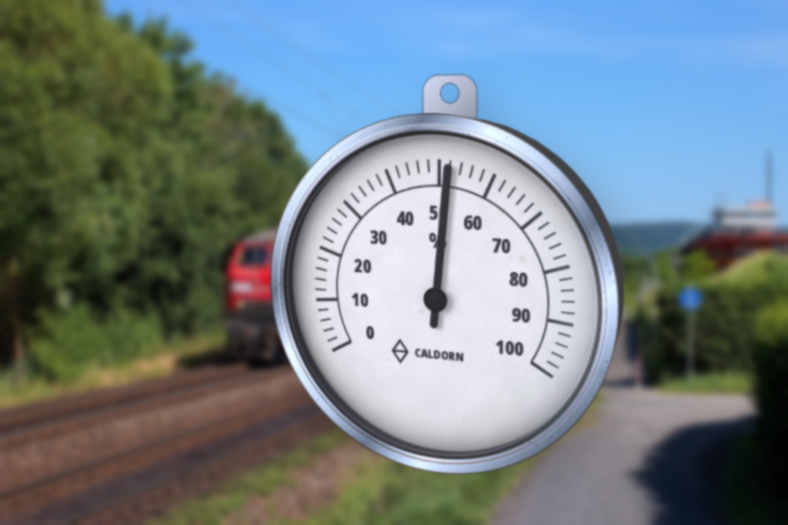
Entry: 52,%
